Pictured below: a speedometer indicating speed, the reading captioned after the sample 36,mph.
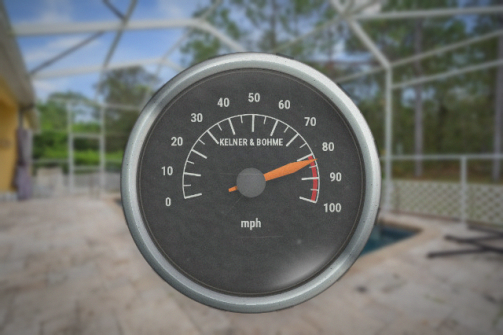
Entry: 82.5,mph
